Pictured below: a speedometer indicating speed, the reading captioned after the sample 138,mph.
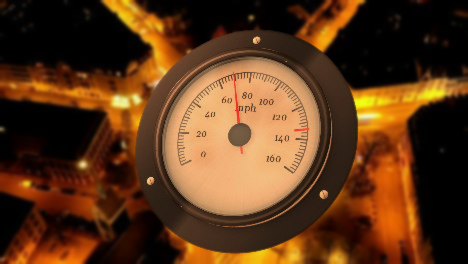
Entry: 70,mph
